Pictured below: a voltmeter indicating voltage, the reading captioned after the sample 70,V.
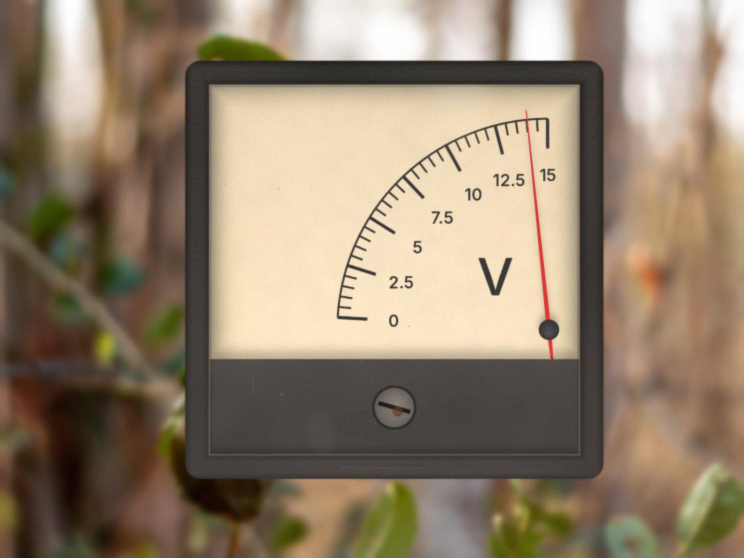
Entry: 14,V
